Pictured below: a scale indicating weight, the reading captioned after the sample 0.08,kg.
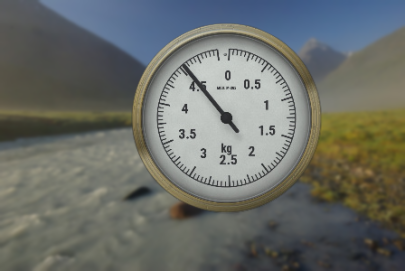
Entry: 4.55,kg
